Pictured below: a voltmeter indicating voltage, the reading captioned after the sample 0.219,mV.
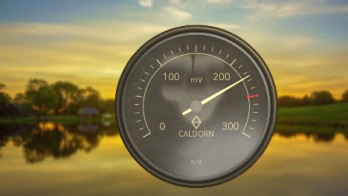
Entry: 225,mV
